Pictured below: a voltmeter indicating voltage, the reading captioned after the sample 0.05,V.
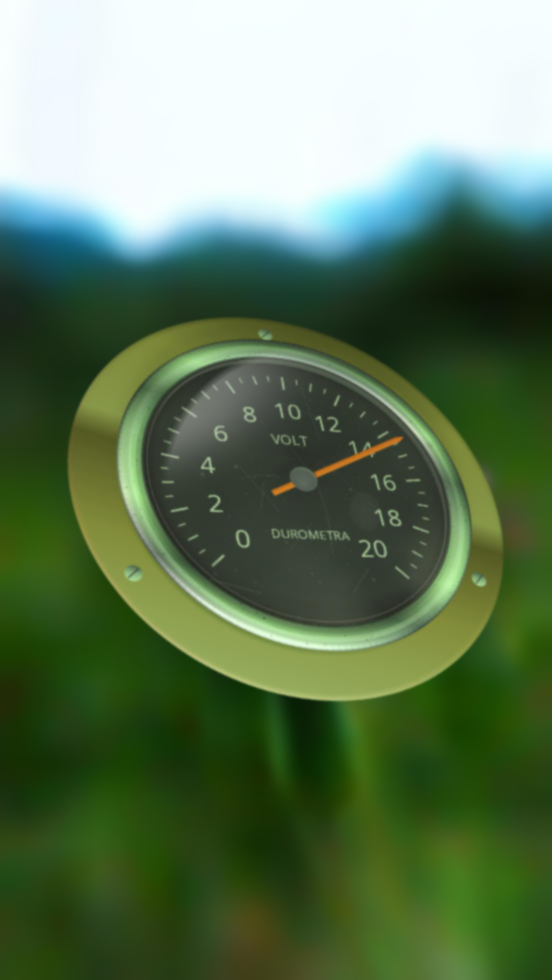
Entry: 14.5,V
